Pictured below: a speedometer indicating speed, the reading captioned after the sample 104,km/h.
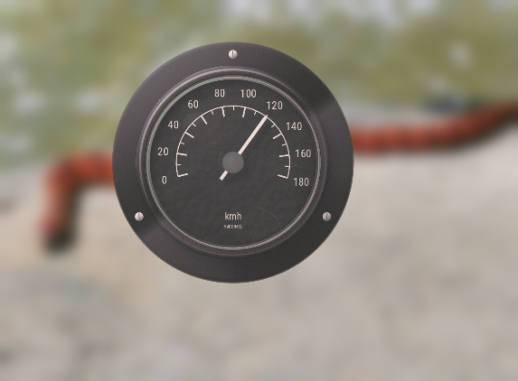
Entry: 120,km/h
